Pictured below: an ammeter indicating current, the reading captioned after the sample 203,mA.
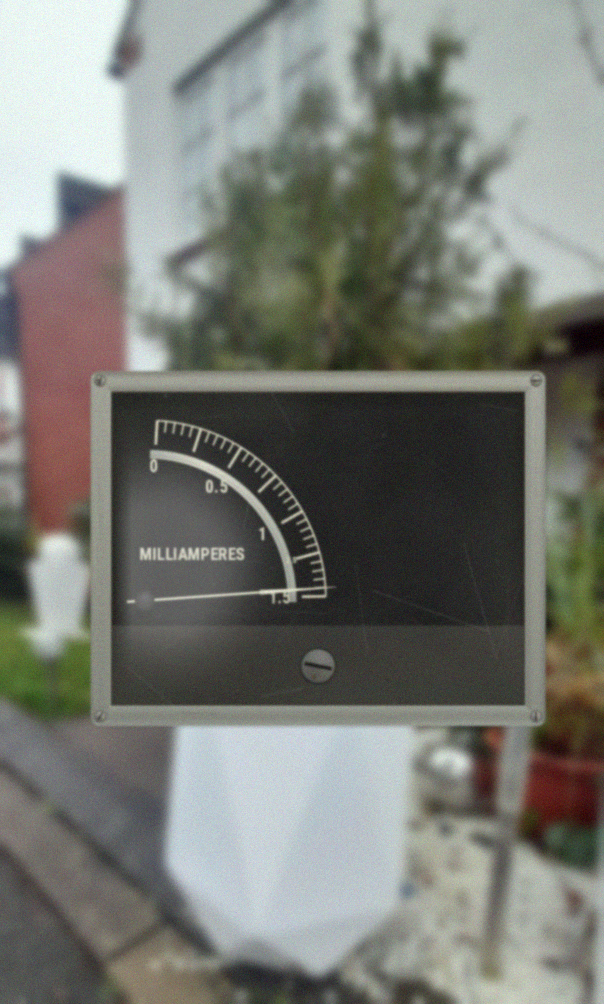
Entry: 1.45,mA
